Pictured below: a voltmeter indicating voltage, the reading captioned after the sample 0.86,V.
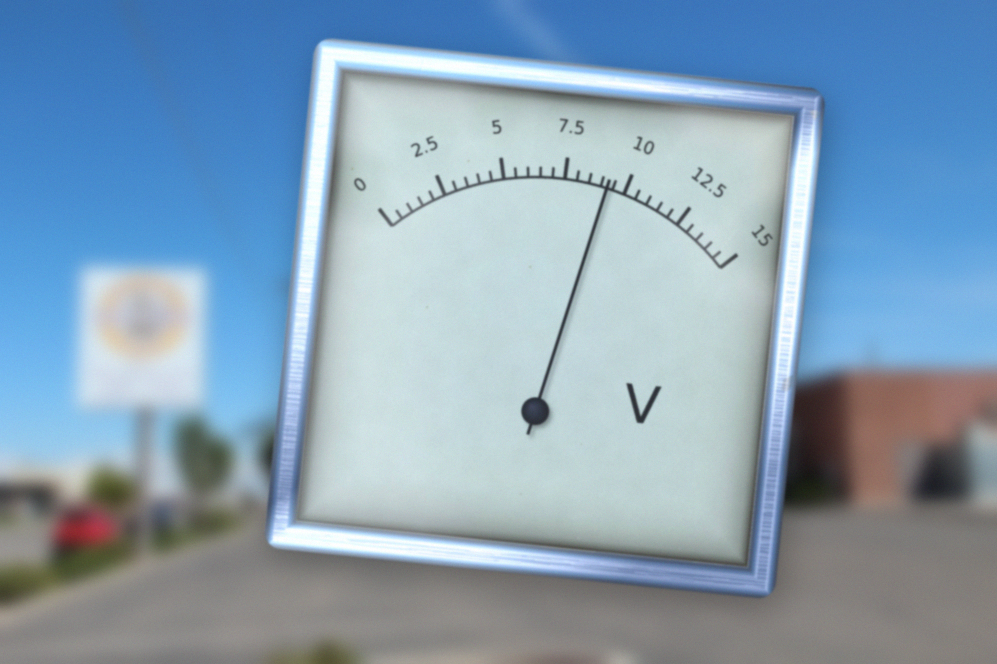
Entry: 9.25,V
